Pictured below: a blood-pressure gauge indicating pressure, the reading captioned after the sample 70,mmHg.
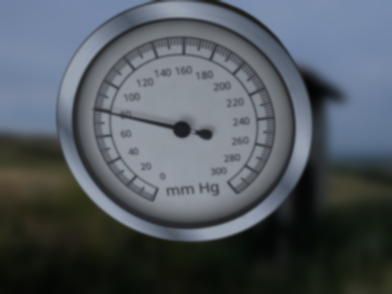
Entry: 80,mmHg
